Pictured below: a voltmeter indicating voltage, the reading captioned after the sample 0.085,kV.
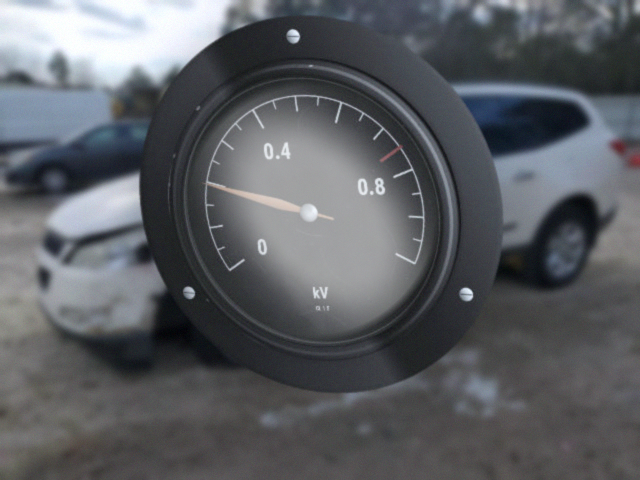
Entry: 0.2,kV
